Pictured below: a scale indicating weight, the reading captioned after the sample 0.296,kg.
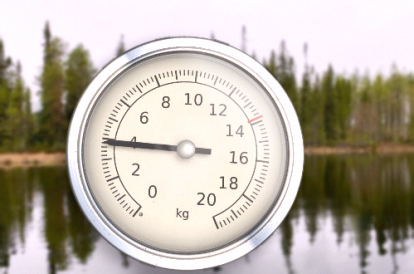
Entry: 3.8,kg
